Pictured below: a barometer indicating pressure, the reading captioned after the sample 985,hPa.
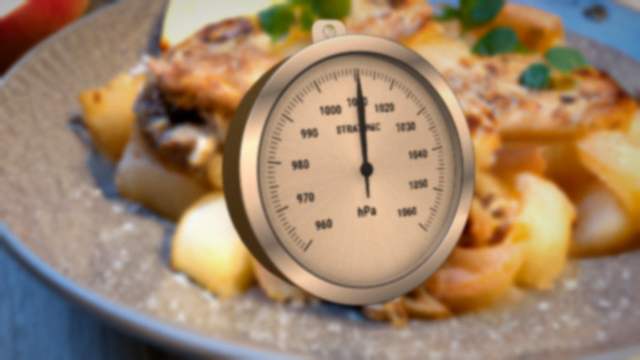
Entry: 1010,hPa
